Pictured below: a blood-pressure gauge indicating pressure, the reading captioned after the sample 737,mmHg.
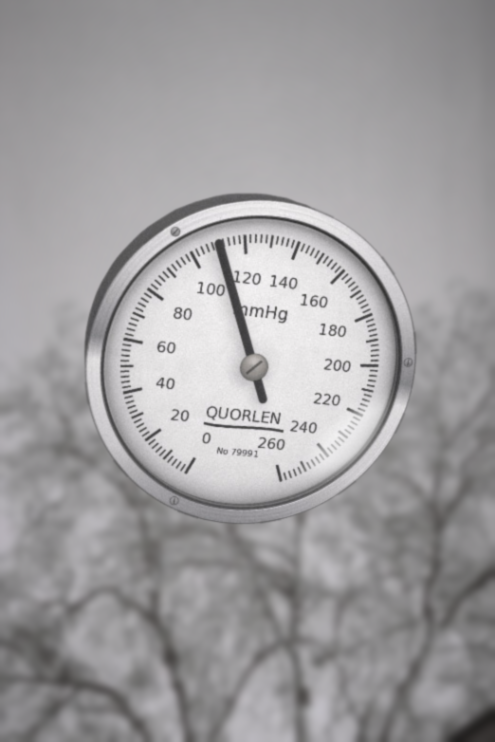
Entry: 110,mmHg
